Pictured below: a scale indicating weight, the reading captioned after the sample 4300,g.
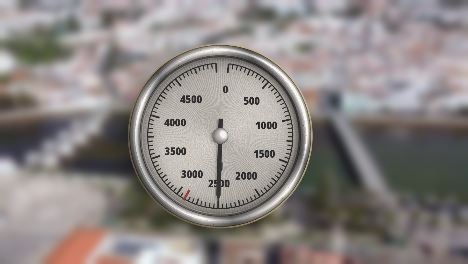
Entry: 2500,g
